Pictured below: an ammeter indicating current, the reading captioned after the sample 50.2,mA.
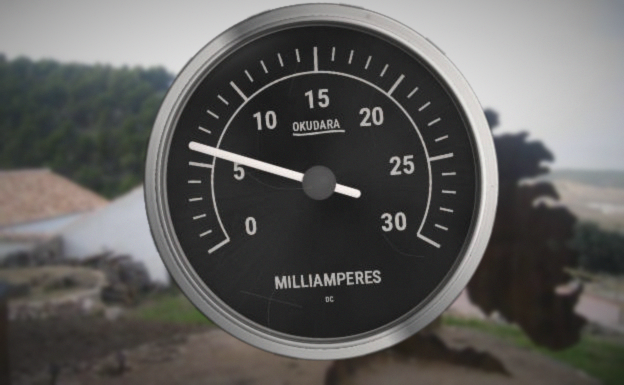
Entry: 6,mA
